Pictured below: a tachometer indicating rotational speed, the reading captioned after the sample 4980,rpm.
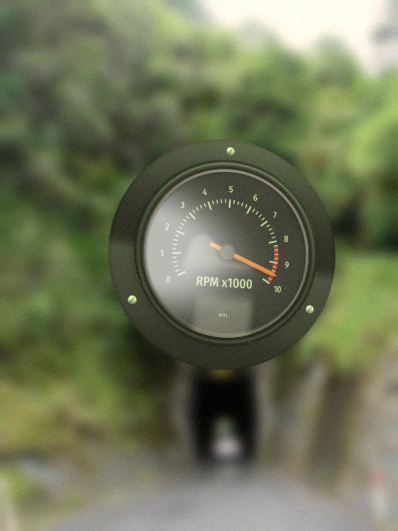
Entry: 9600,rpm
